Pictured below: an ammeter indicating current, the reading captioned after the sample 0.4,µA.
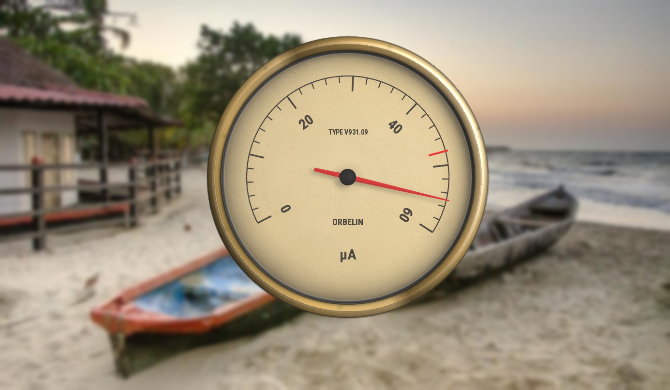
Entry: 55,µA
